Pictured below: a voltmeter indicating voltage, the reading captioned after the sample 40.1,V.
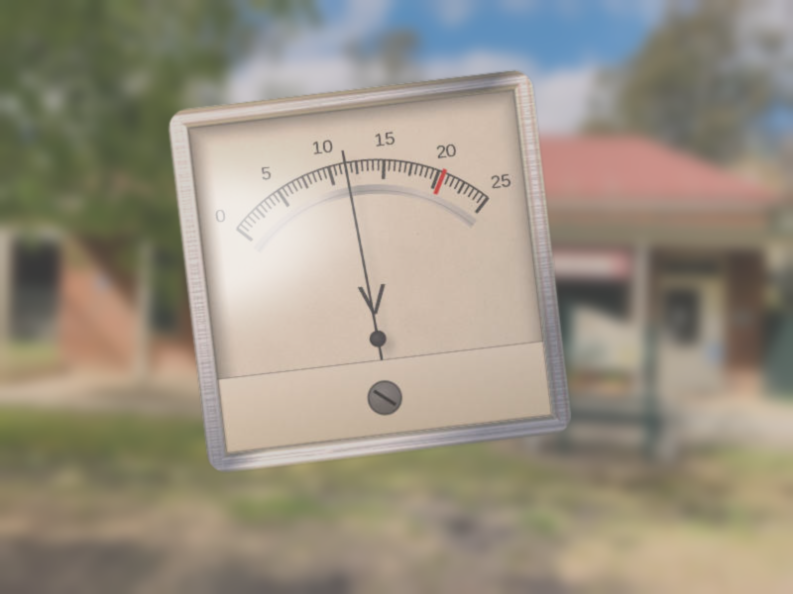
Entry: 11.5,V
